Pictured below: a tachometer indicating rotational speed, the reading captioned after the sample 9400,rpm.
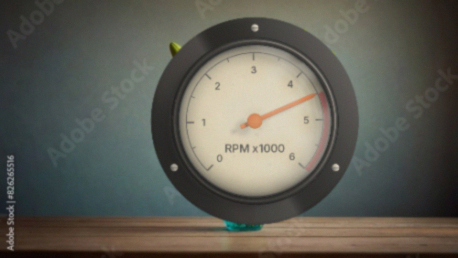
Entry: 4500,rpm
